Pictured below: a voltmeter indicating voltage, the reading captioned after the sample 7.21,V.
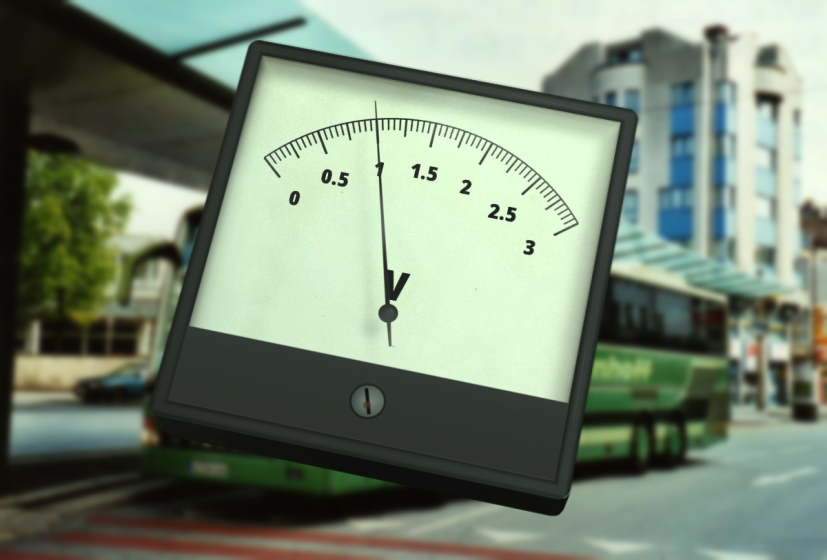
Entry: 1,V
